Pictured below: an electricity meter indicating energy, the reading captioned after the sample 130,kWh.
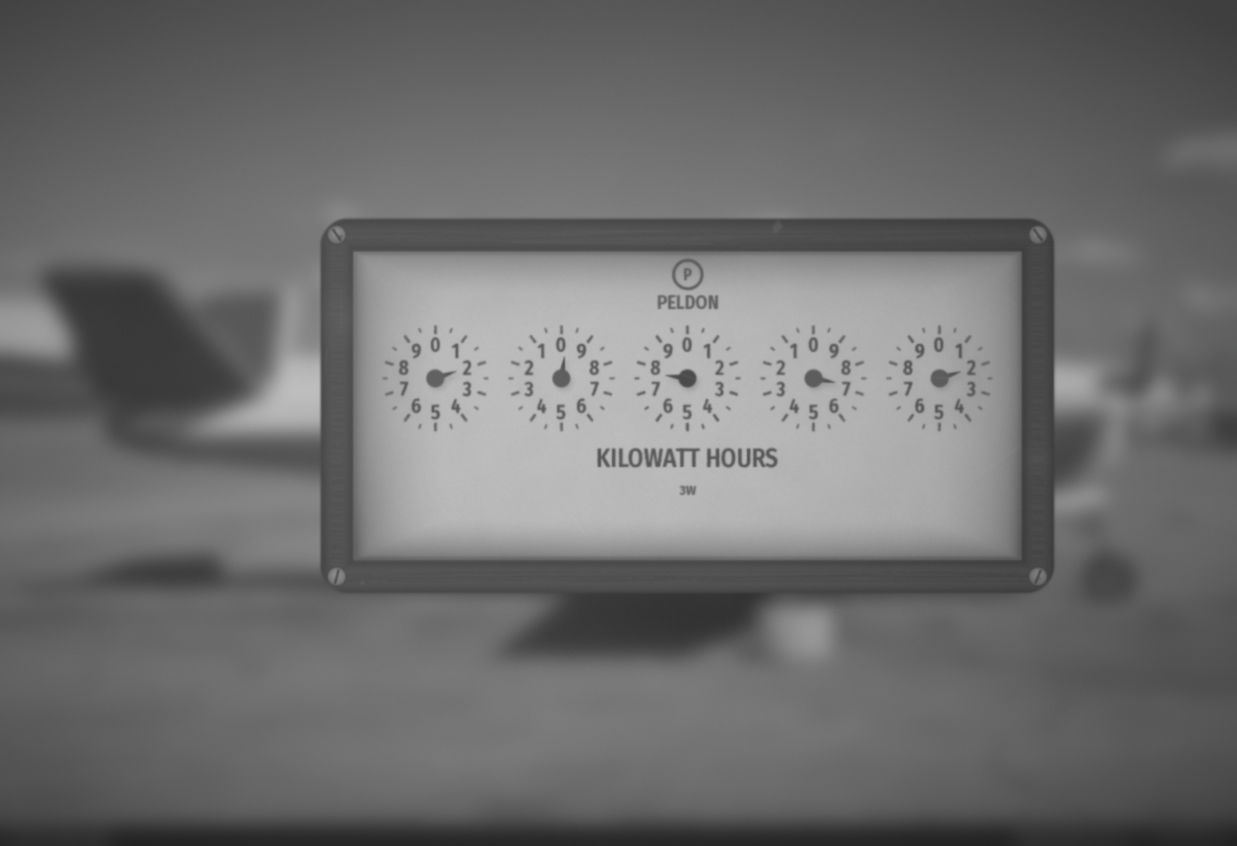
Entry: 19772,kWh
